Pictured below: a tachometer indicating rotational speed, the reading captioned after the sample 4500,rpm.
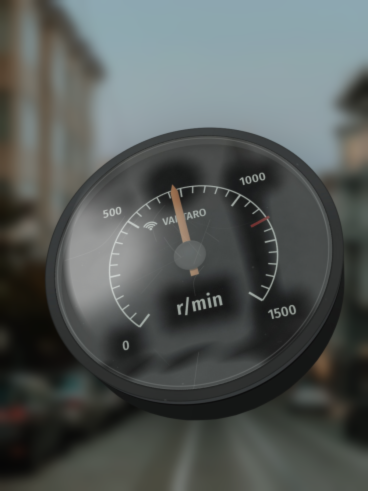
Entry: 725,rpm
